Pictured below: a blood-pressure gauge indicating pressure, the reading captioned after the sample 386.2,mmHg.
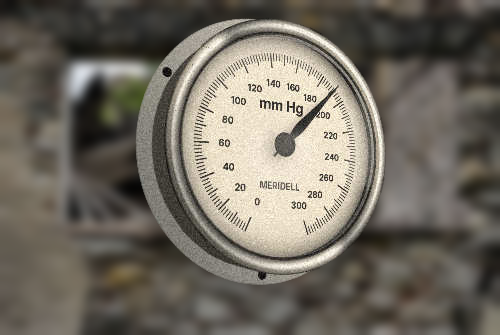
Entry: 190,mmHg
